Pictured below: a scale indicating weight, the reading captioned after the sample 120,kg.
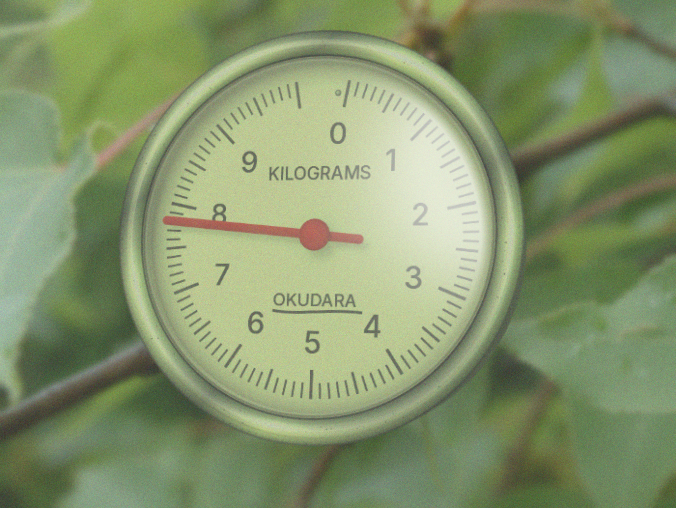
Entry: 7.8,kg
